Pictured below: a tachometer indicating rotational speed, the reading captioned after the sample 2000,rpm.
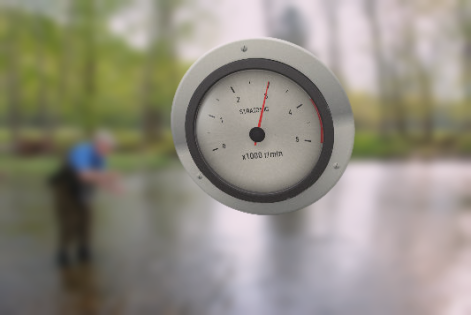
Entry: 3000,rpm
